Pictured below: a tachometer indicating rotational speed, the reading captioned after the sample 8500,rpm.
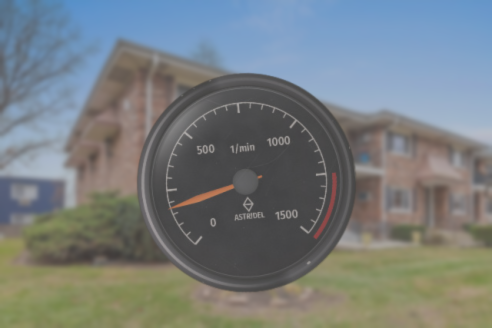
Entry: 175,rpm
